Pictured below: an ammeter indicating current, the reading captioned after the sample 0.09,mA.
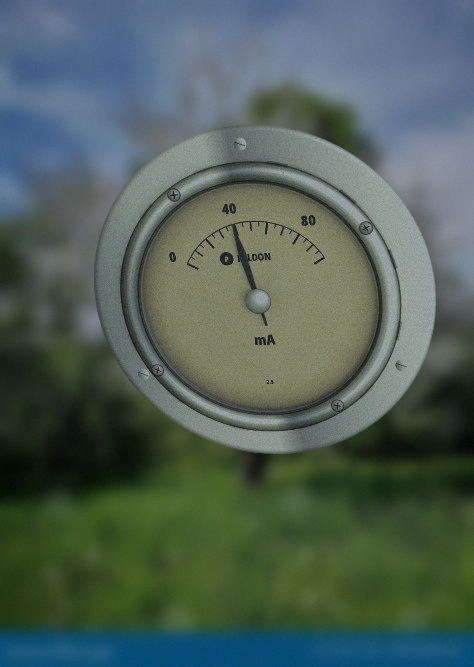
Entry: 40,mA
